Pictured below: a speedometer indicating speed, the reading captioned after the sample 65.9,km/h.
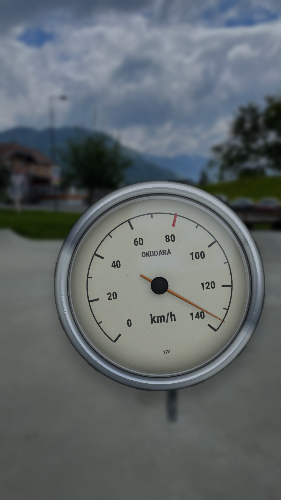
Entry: 135,km/h
